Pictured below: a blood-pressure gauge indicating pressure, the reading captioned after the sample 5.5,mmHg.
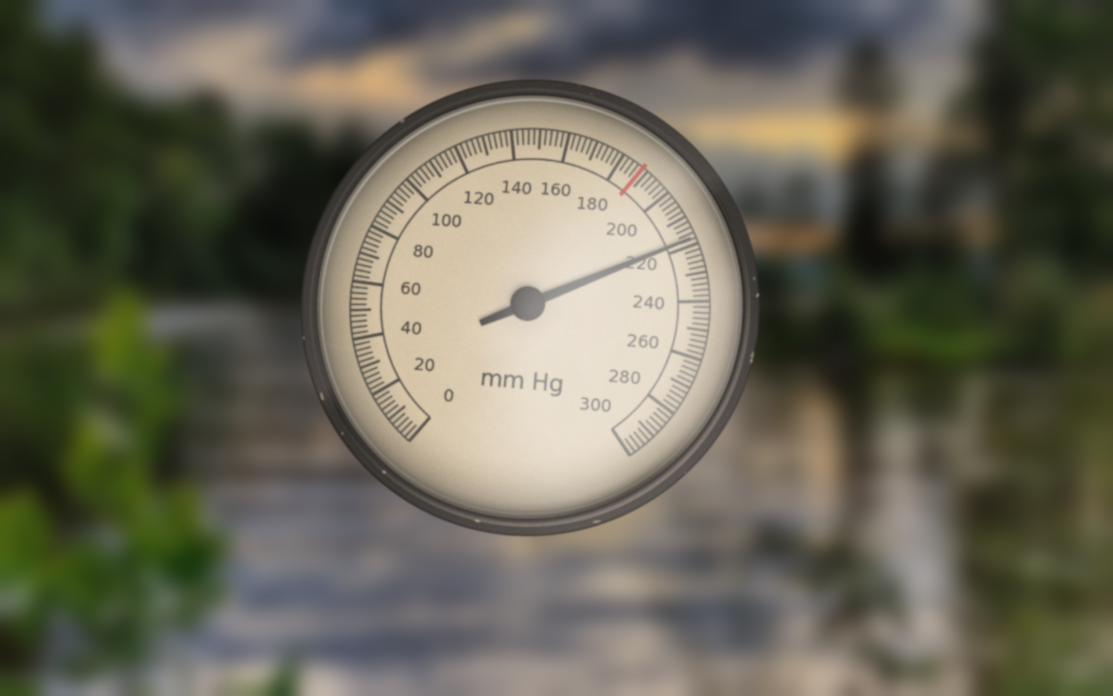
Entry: 218,mmHg
